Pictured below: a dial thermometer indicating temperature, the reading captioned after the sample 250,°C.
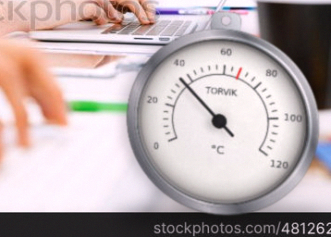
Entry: 36,°C
